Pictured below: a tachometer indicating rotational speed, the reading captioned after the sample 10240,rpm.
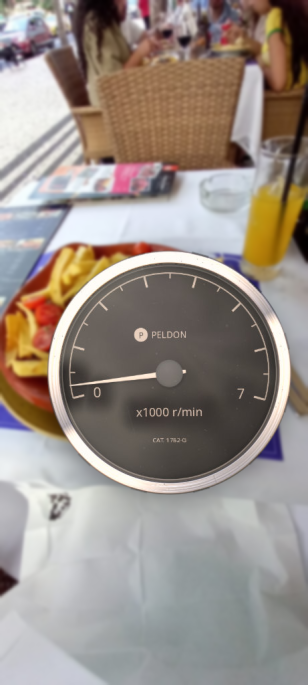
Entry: 250,rpm
